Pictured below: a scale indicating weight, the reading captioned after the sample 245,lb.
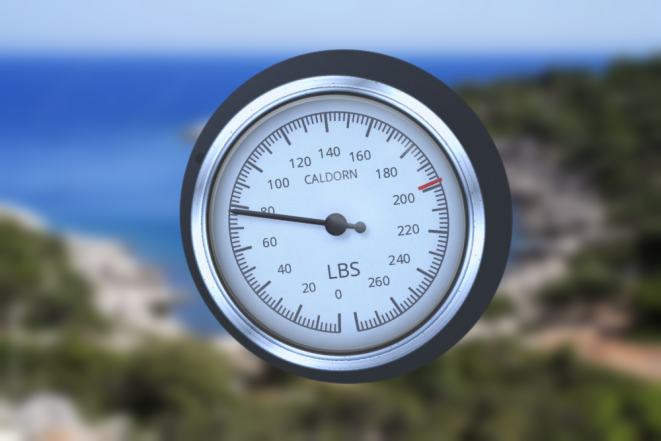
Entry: 78,lb
